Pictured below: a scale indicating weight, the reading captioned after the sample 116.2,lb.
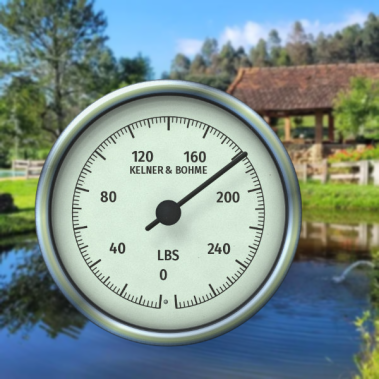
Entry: 182,lb
